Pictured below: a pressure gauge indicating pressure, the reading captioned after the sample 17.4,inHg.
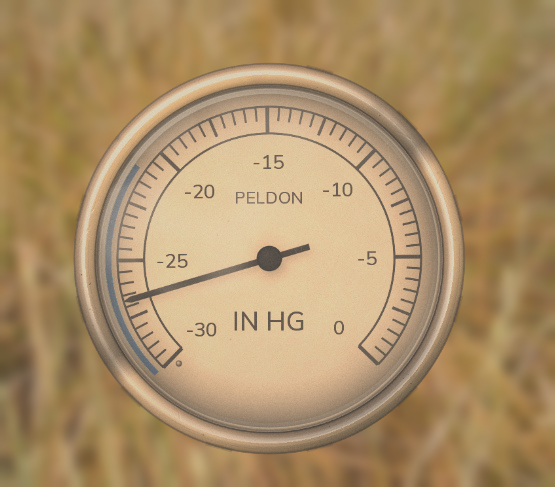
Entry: -26.75,inHg
